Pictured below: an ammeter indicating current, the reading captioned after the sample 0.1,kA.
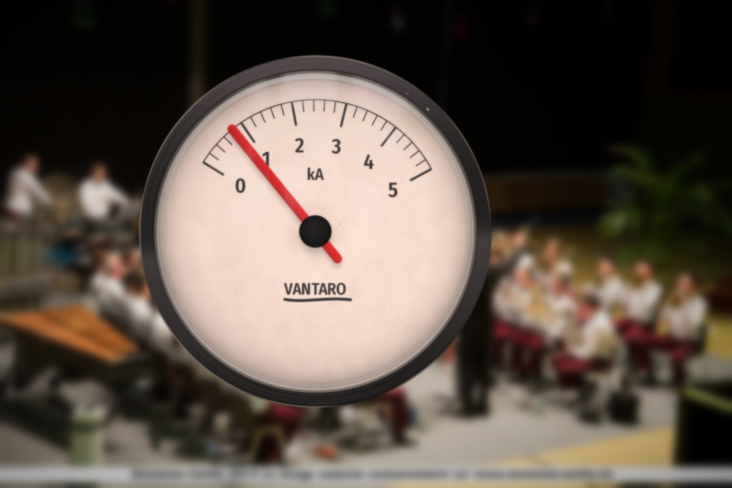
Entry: 0.8,kA
